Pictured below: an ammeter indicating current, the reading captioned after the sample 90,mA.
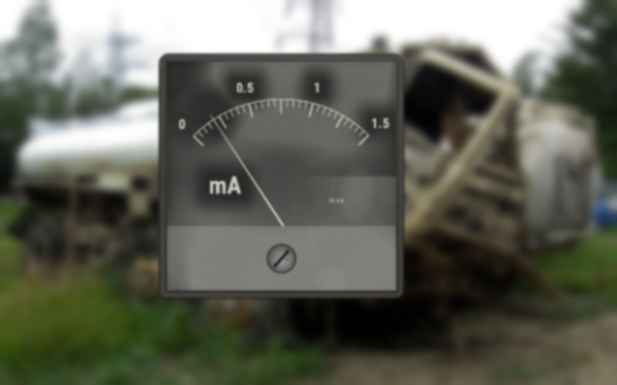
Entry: 0.2,mA
